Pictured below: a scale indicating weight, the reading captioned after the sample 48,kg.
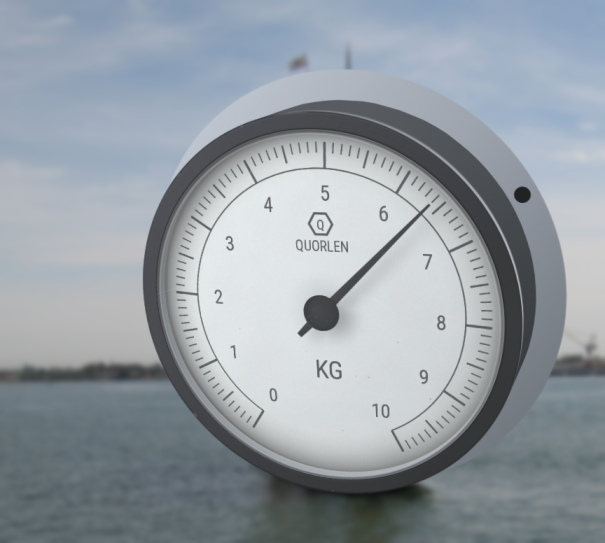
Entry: 6.4,kg
